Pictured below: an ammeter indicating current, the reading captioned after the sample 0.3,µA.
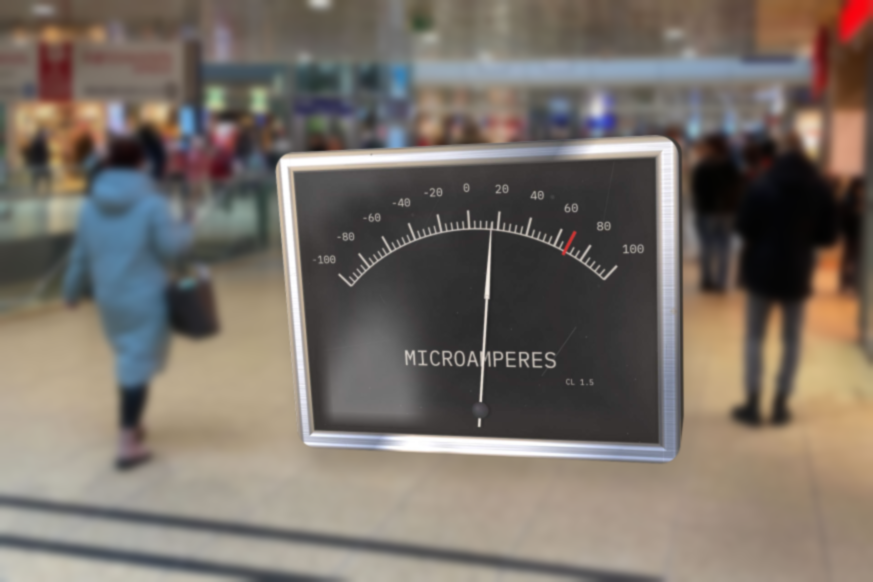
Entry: 16,µA
